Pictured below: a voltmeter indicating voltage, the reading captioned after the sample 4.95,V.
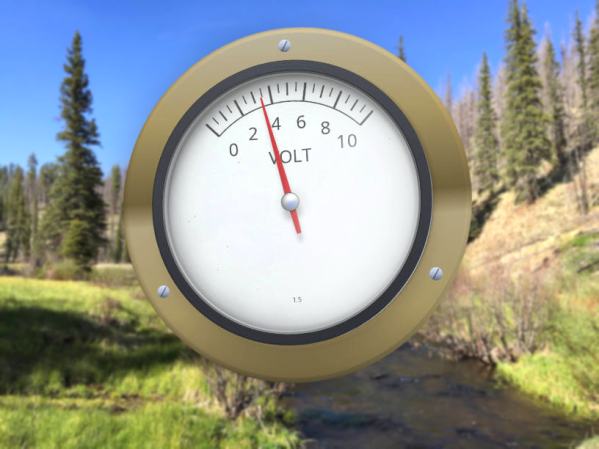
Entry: 3.5,V
